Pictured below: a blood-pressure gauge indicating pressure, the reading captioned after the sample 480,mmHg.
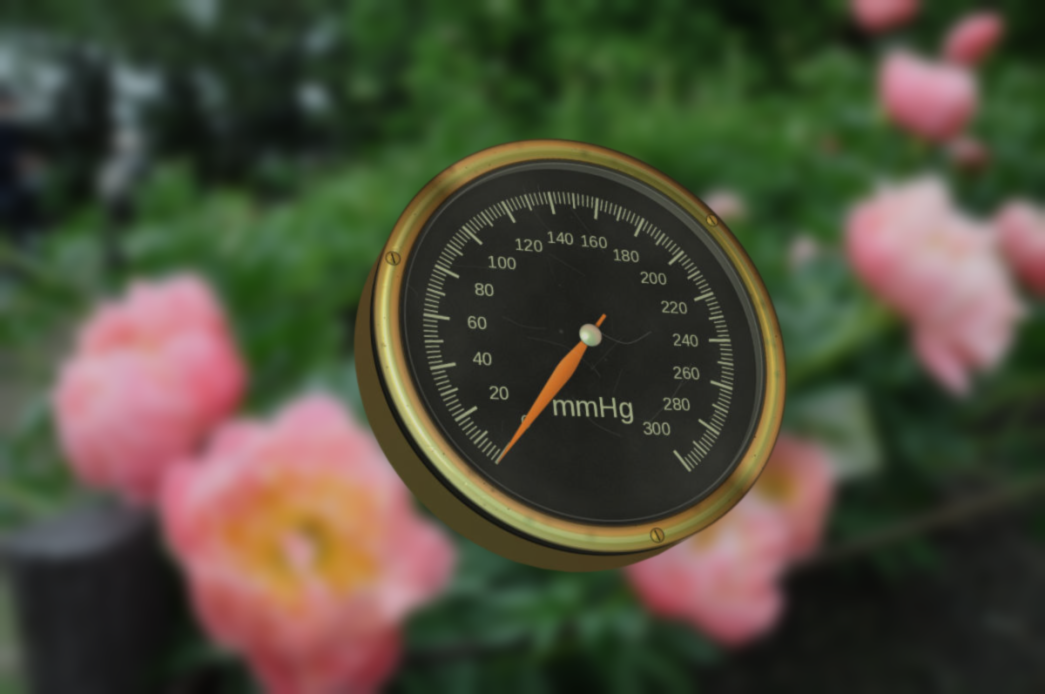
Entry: 0,mmHg
